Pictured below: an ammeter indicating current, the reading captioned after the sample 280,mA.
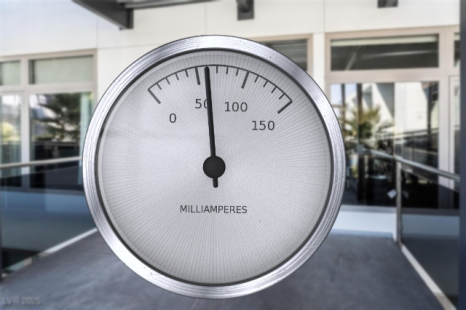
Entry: 60,mA
